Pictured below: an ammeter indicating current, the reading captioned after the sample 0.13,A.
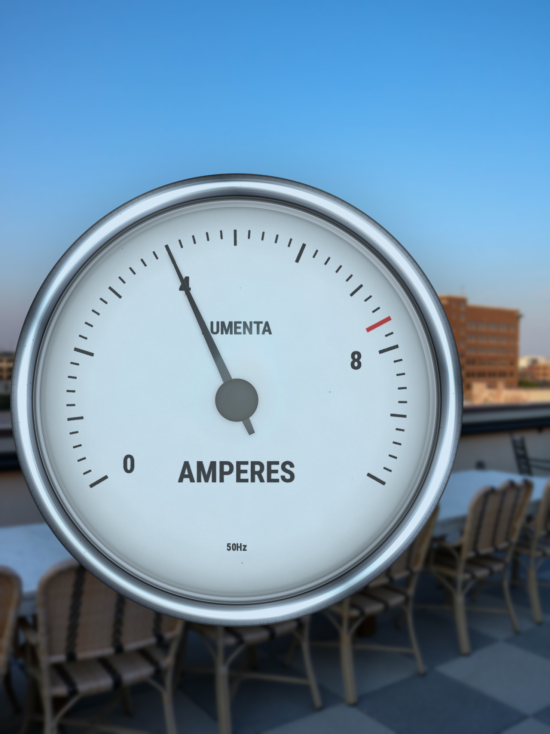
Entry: 4,A
